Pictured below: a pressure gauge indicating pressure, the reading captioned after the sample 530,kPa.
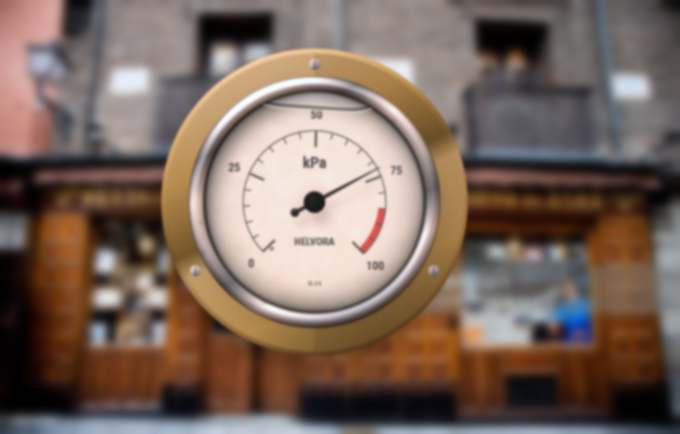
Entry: 72.5,kPa
